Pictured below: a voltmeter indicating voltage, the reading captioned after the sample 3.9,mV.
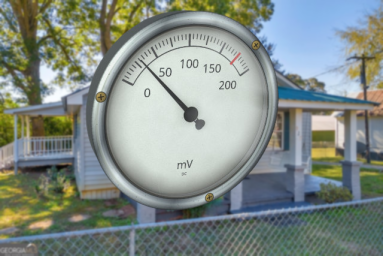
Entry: 30,mV
